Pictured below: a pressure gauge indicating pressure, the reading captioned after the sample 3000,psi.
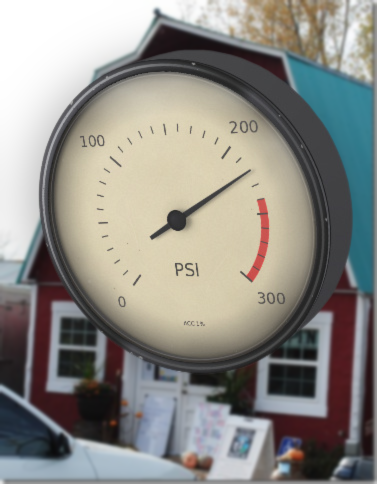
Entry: 220,psi
